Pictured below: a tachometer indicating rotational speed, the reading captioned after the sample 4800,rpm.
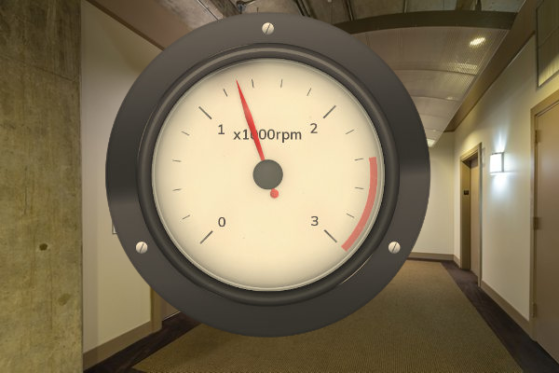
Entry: 1300,rpm
